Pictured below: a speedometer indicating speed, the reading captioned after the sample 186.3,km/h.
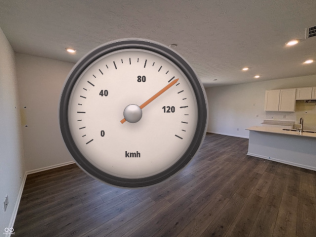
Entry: 102.5,km/h
